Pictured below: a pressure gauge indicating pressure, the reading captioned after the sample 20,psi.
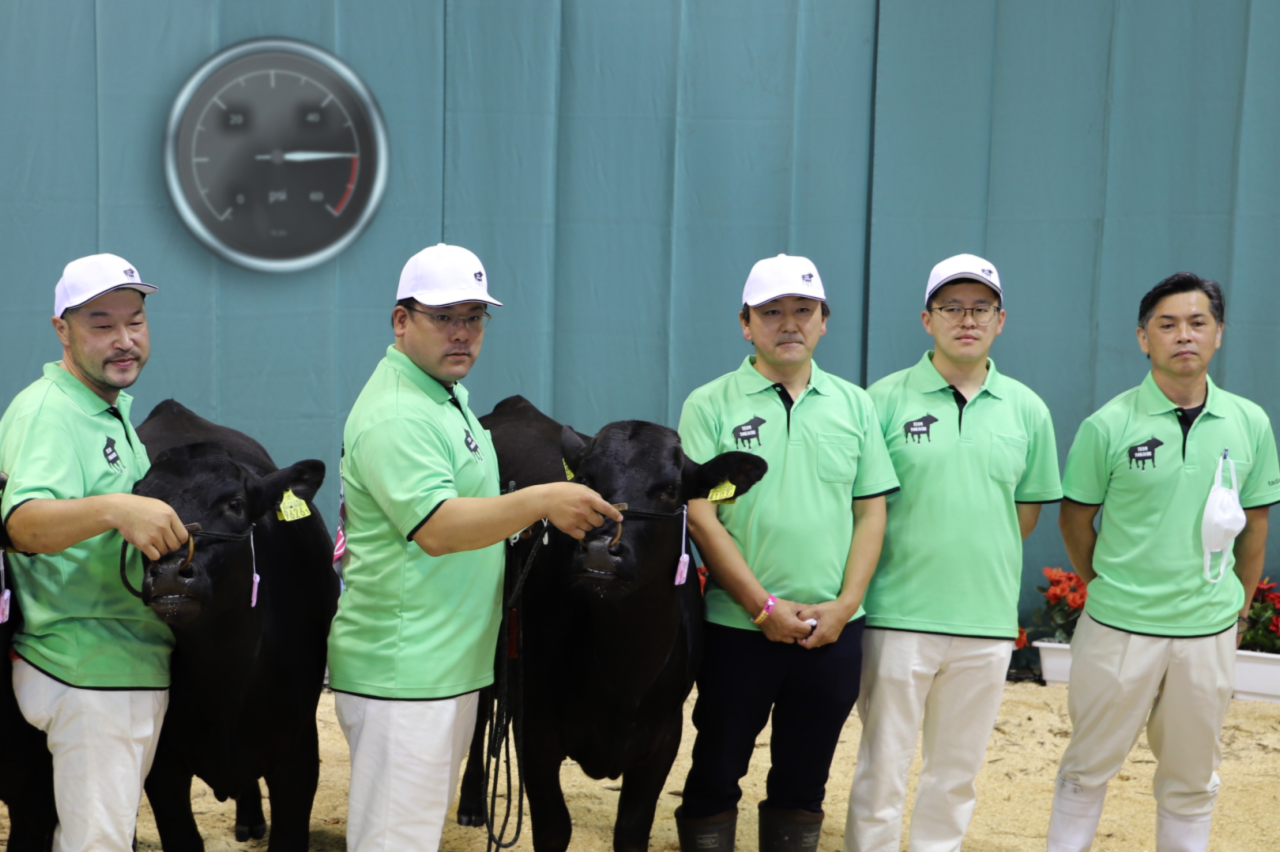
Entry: 50,psi
